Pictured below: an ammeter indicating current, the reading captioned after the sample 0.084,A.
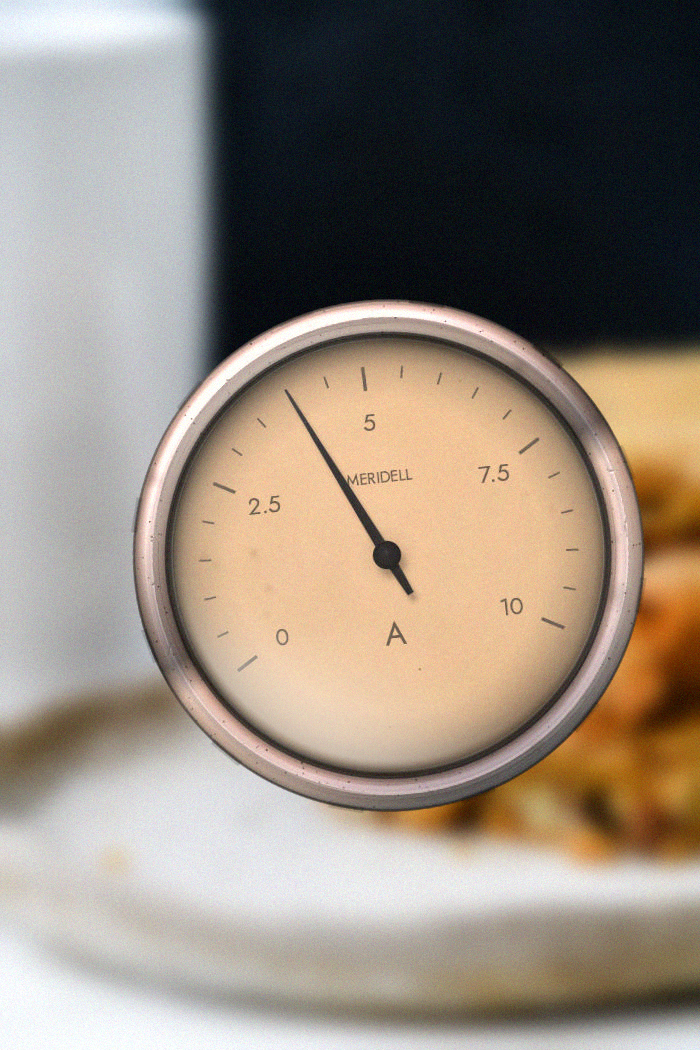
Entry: 4,A
